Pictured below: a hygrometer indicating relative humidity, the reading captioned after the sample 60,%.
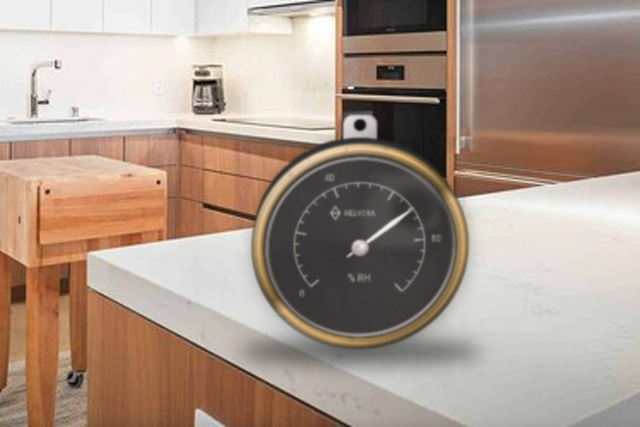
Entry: 68,%
